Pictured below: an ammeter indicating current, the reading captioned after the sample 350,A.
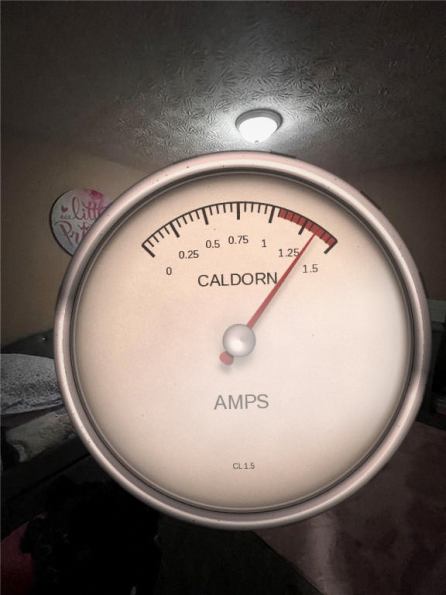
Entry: 1.35,A
